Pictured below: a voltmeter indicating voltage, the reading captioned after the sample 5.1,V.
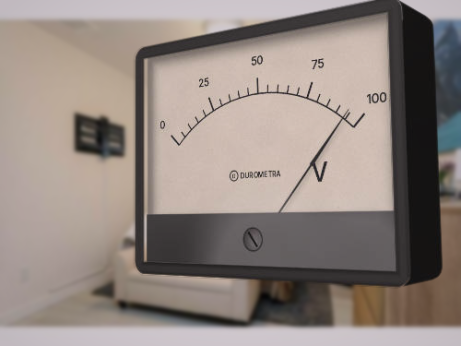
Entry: 95,V
